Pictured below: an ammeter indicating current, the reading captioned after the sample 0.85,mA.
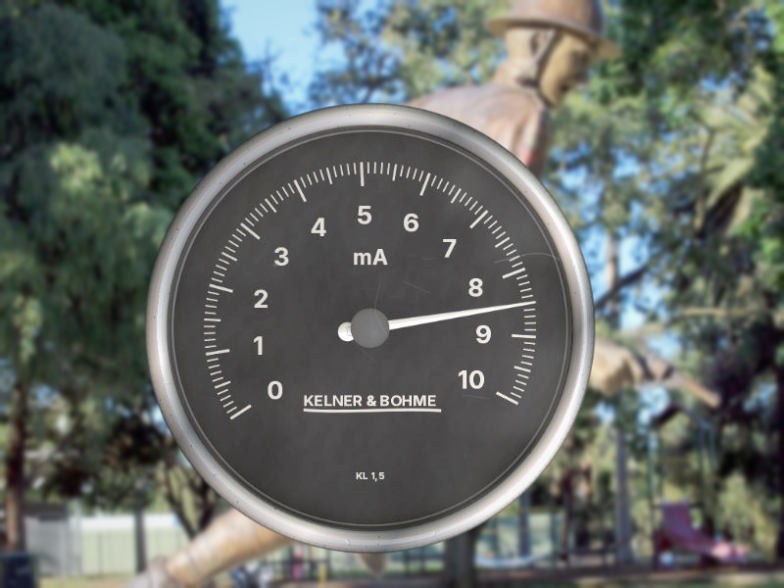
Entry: 8.5,mA
